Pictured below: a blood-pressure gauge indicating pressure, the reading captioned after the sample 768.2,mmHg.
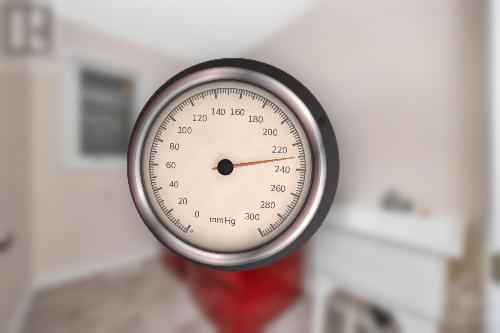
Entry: 230,mmHg
